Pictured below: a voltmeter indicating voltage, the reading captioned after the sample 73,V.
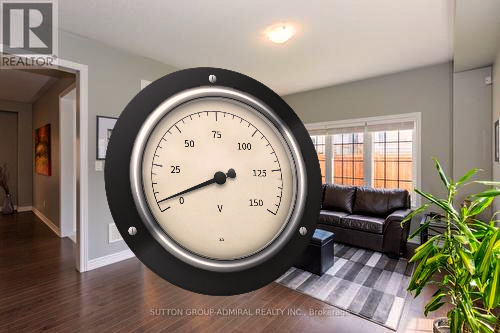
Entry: 5,V
